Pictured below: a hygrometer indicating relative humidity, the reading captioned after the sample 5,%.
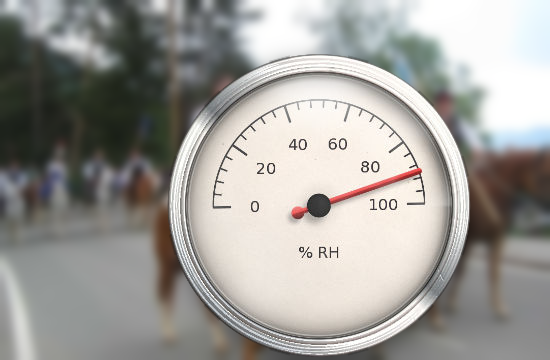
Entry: 90,%
